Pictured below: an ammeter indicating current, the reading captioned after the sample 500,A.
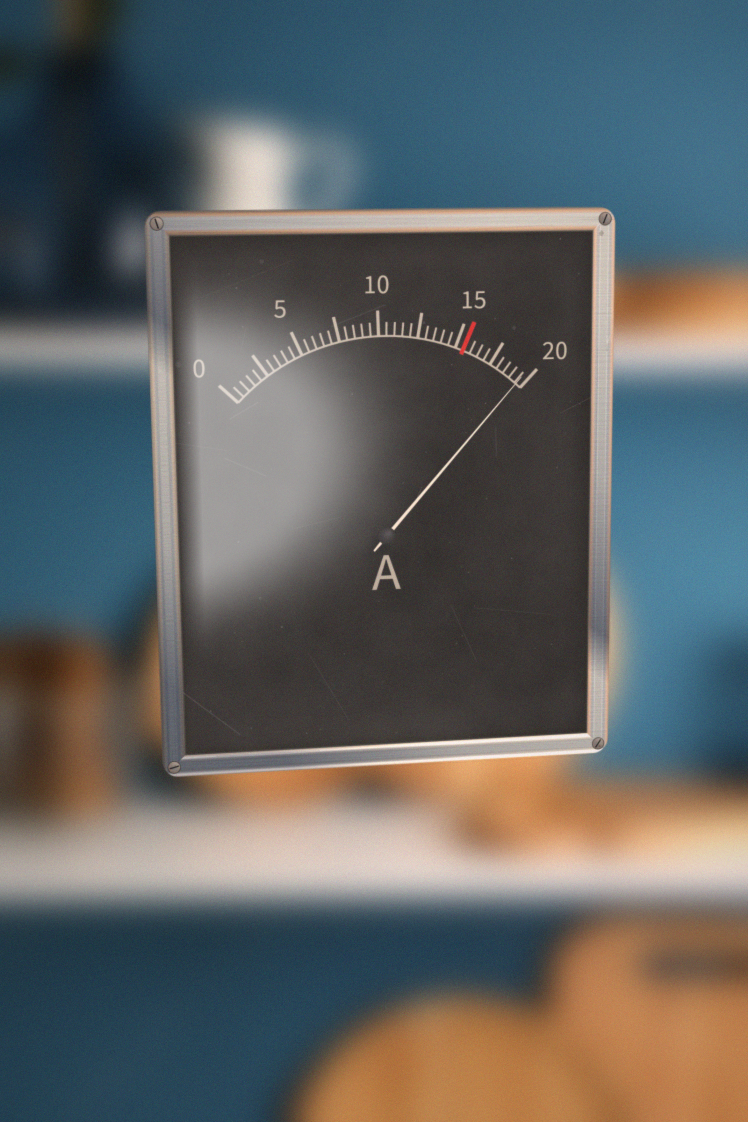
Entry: 19.5,A
